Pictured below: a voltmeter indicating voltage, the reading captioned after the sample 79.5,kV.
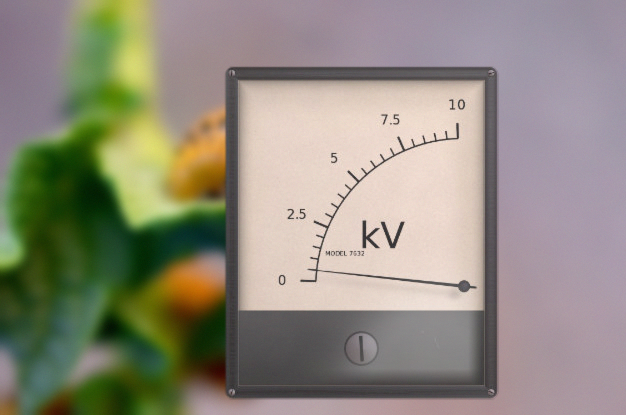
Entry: 0.5,kV
